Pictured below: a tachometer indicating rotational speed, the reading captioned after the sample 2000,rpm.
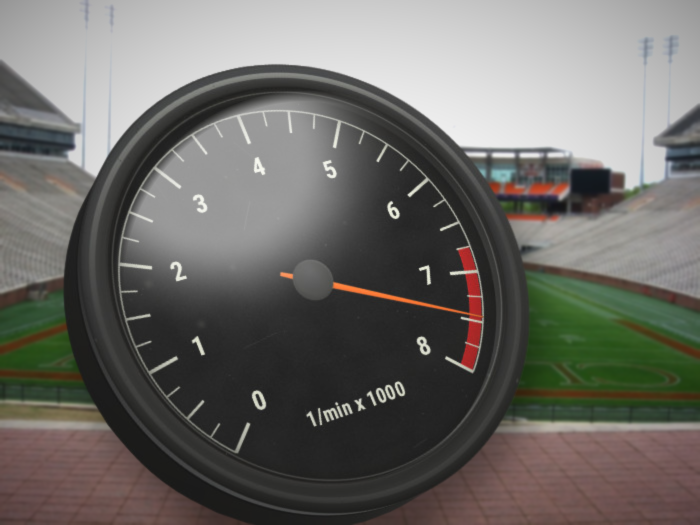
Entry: 7500,rpm
